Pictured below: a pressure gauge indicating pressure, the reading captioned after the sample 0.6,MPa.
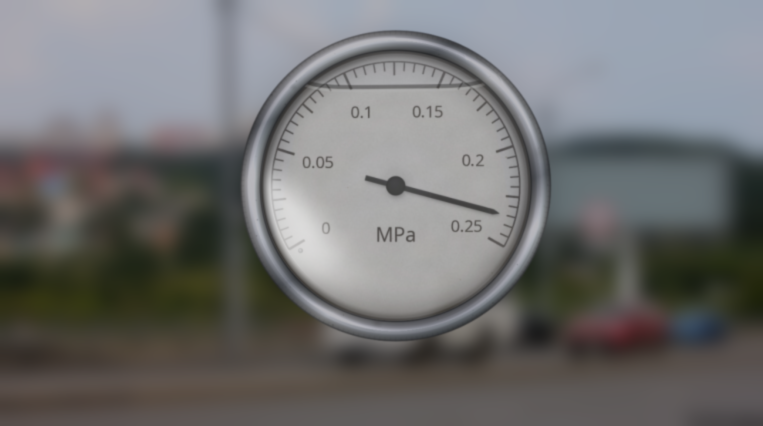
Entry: 0.235,MPa
